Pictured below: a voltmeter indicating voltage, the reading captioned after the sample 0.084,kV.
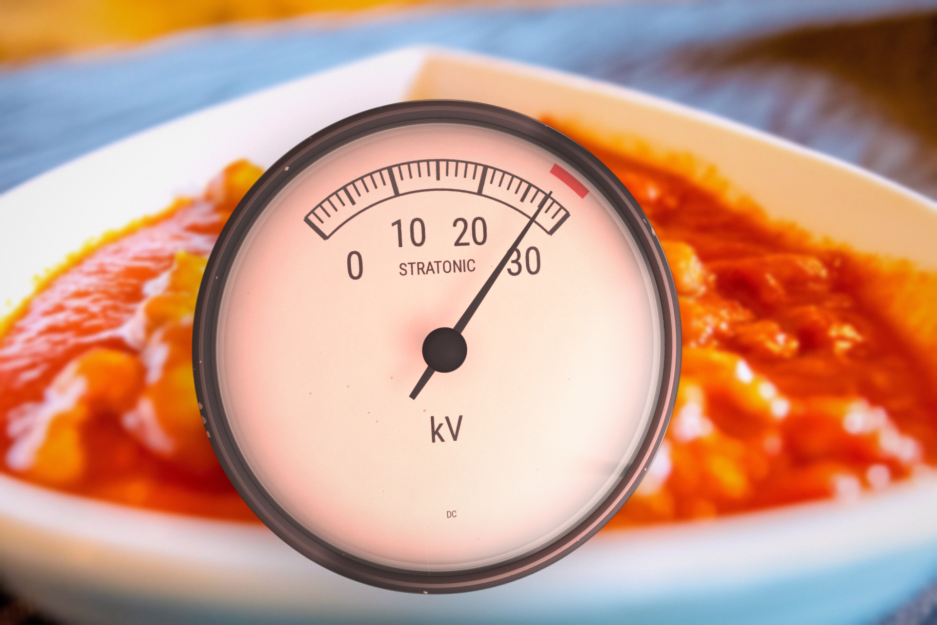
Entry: 27,kV
